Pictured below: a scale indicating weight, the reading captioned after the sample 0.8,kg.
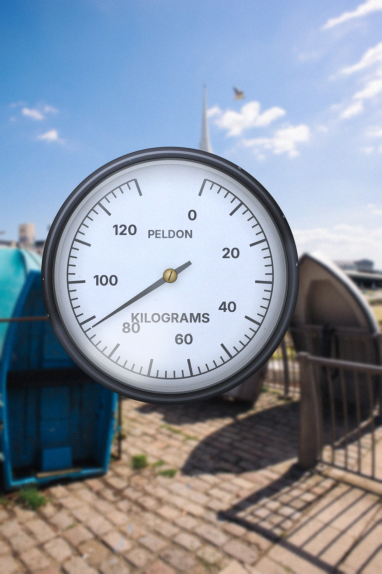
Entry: 88,kg
